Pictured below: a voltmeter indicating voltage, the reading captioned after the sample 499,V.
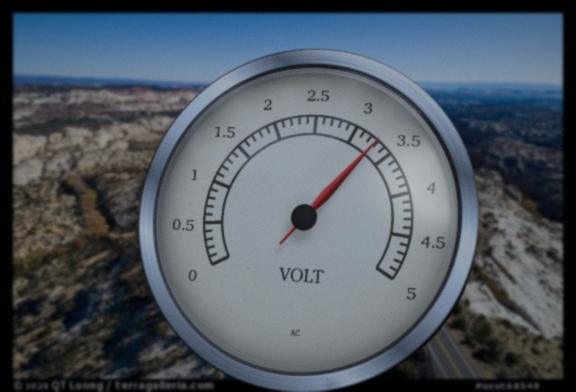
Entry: 3.3,V
